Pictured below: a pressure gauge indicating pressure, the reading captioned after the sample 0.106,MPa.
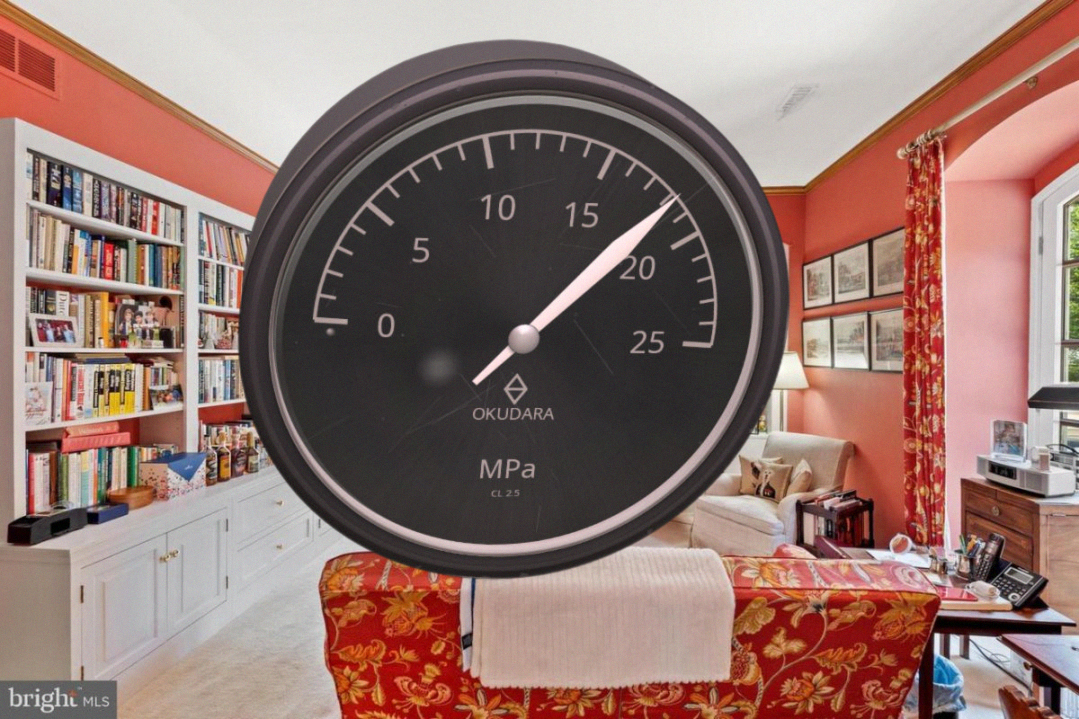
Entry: 18,MPa
